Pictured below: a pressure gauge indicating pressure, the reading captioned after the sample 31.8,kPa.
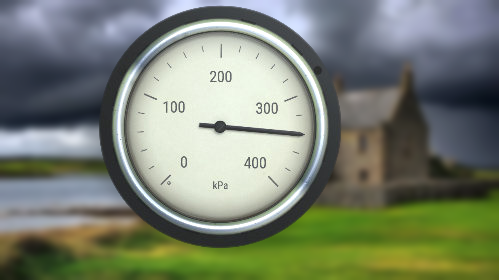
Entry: 340,kPa
